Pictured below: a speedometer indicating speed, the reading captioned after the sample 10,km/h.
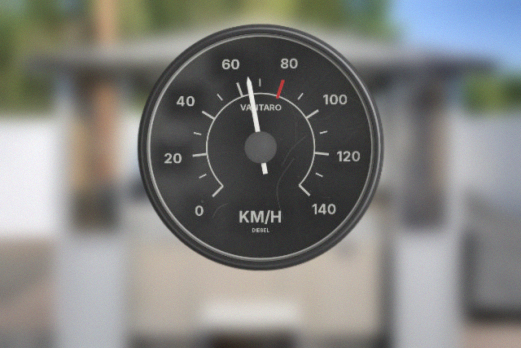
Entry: 65,km/h
